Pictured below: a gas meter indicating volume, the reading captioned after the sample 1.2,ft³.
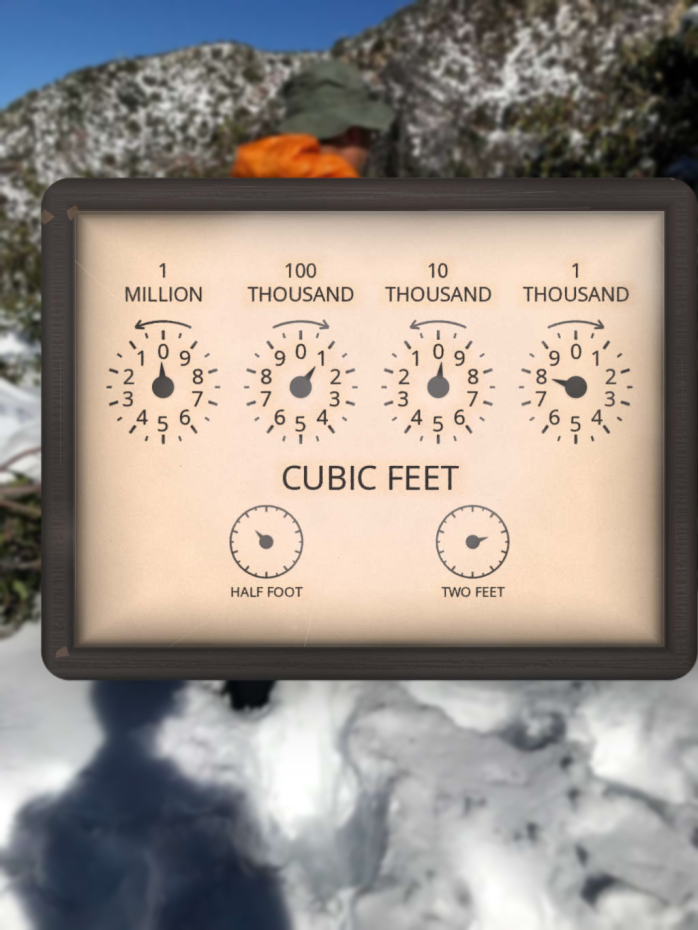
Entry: 9800,ft³
